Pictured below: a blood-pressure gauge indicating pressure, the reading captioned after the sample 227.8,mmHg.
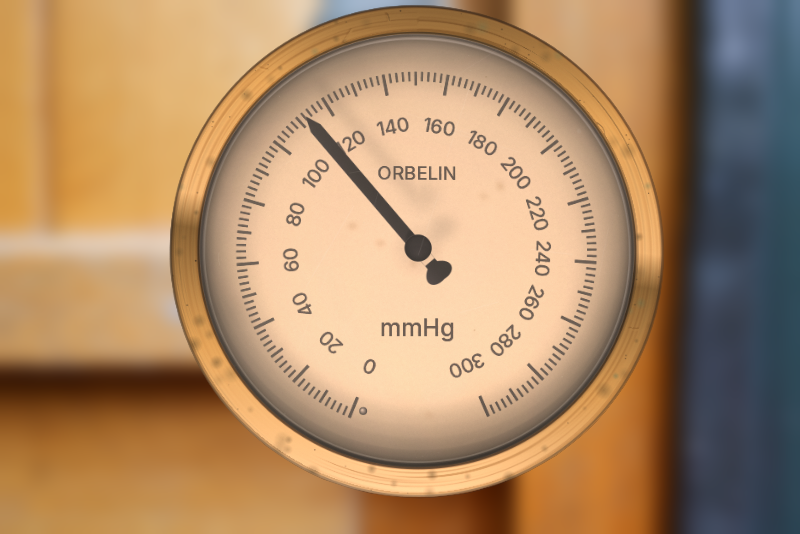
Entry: 112,mmHg
